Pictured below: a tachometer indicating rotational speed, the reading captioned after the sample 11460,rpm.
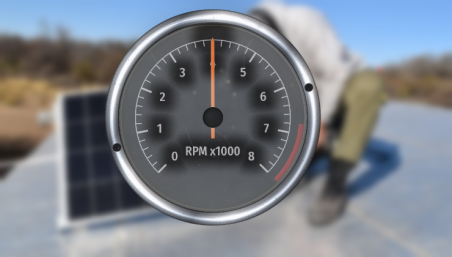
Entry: 4000,rpm
